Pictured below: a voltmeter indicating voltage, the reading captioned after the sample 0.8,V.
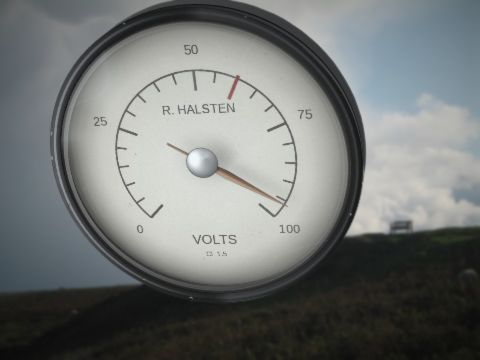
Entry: 95,V
